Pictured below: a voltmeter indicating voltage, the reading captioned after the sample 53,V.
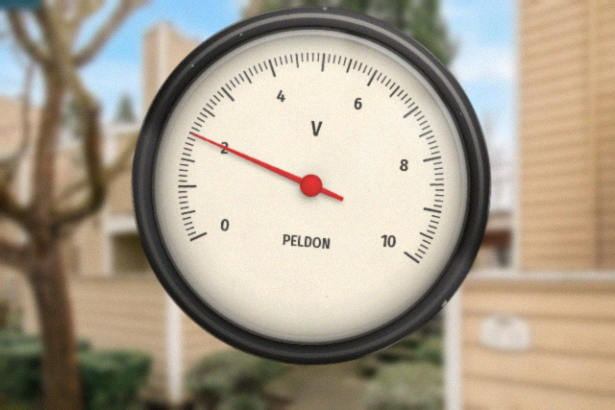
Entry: 2,V
